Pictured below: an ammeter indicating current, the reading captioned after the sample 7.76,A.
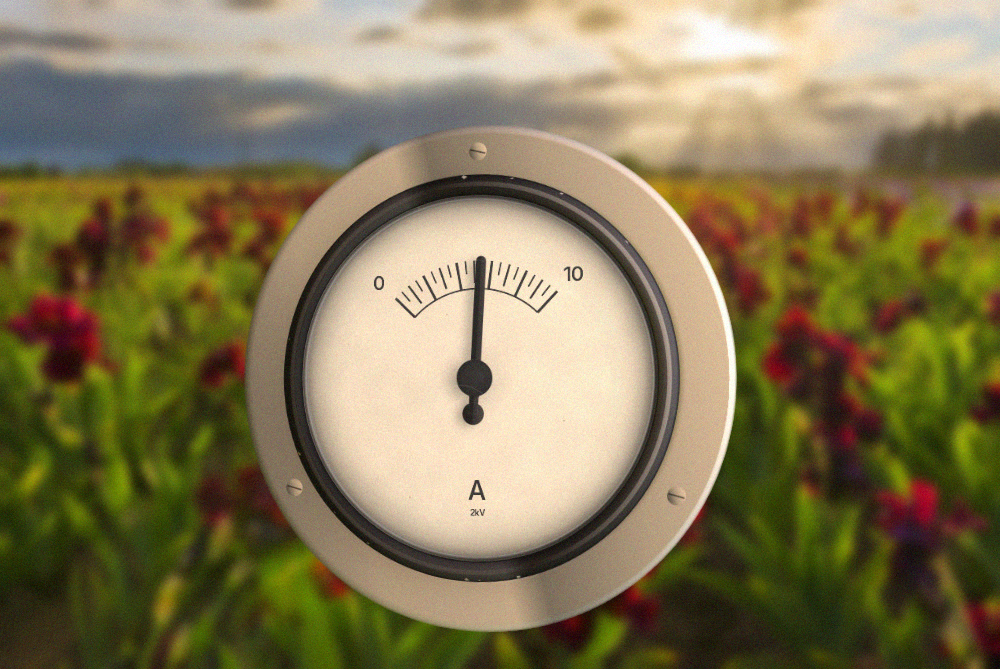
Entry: 5.5,A
